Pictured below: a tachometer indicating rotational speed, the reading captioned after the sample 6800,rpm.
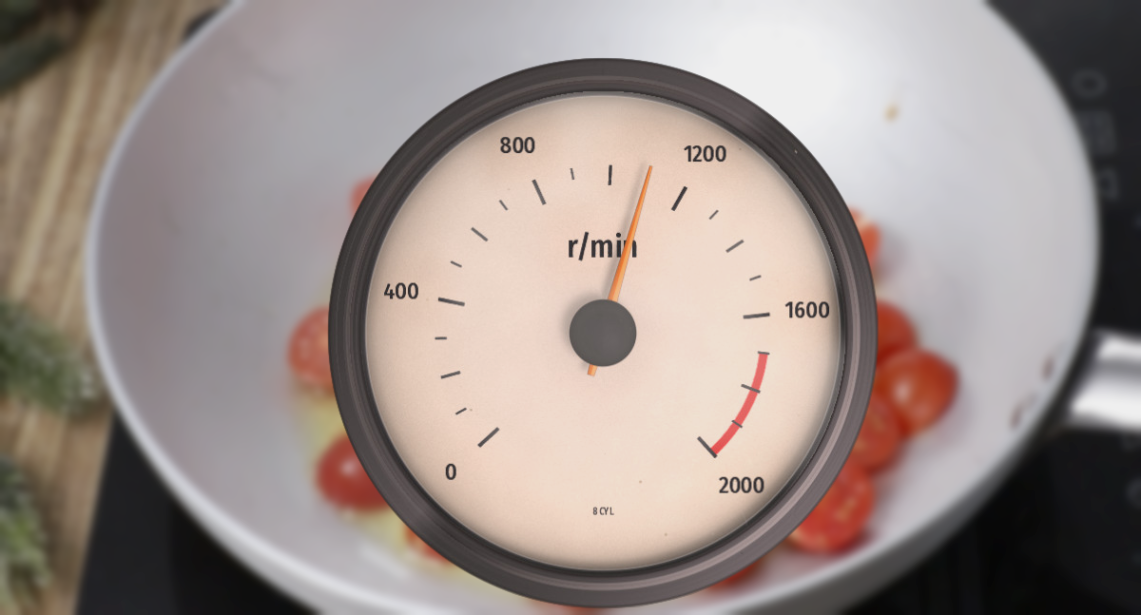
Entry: 1100,rpm
